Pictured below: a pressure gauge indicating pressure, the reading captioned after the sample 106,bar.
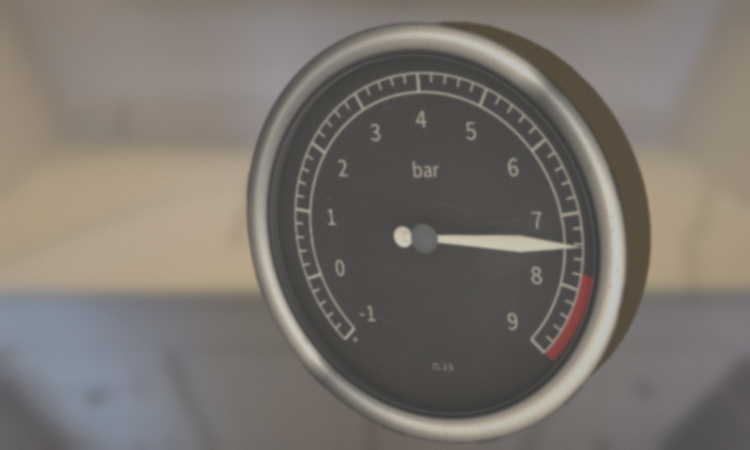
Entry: 7.4,bar
